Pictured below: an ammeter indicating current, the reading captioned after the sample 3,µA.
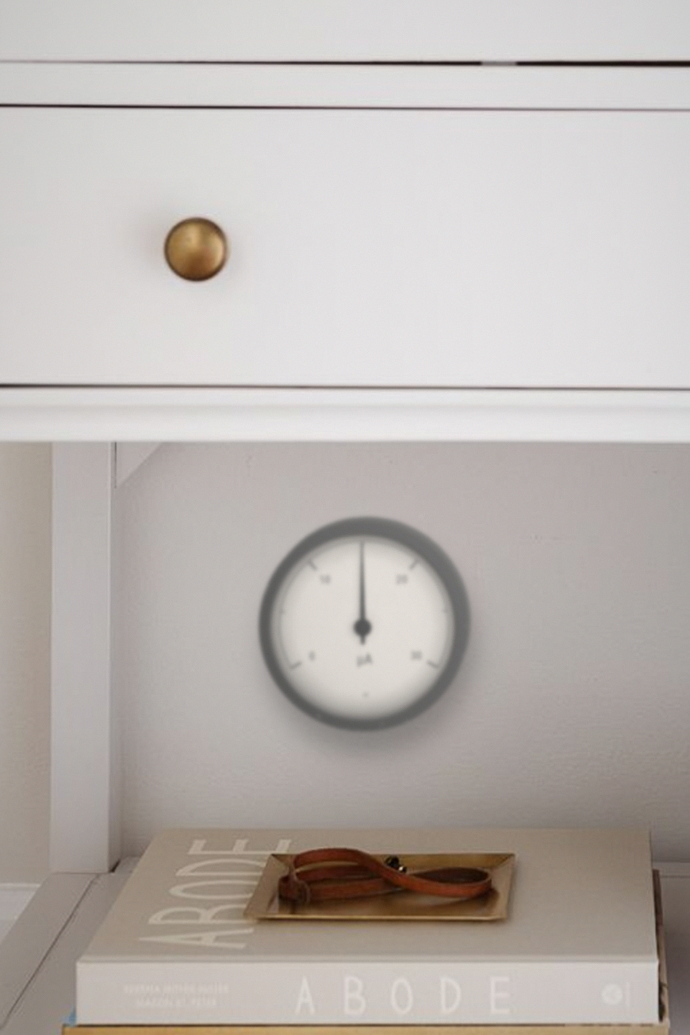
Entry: 15,µA
